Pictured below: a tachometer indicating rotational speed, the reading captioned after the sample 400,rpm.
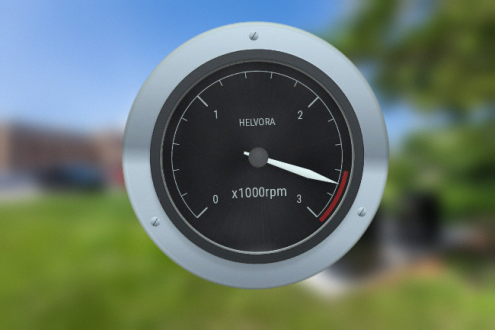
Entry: 2700,rpm
